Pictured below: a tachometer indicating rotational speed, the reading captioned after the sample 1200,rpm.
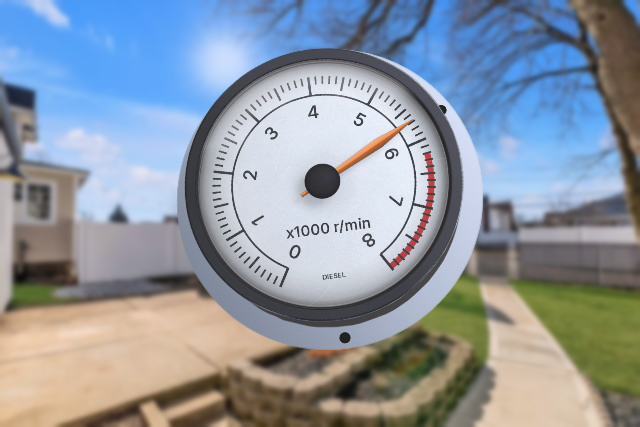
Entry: 5700,rpm
